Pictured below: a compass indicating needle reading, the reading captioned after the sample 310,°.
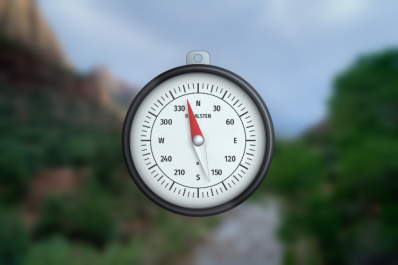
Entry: 345,°
